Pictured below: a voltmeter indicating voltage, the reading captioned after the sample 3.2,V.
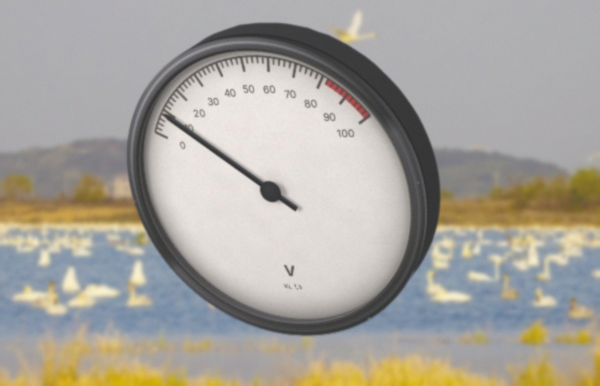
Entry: 10,V
